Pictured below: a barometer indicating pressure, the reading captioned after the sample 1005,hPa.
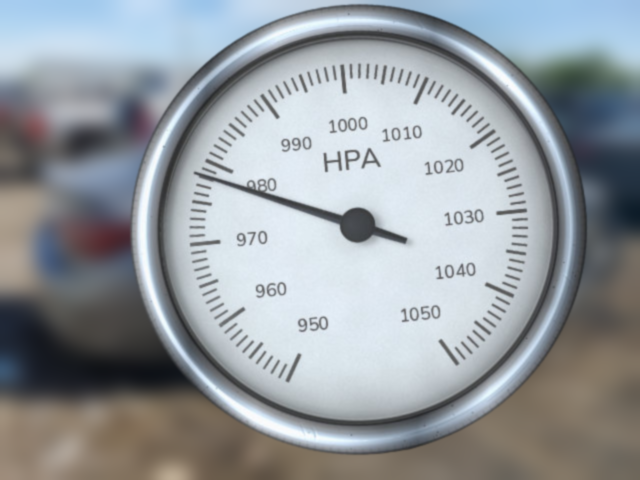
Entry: 978,hPa
